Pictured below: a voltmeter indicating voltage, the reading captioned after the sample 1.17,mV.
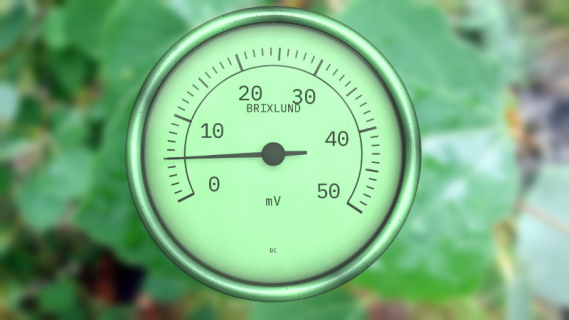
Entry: 5,mV
